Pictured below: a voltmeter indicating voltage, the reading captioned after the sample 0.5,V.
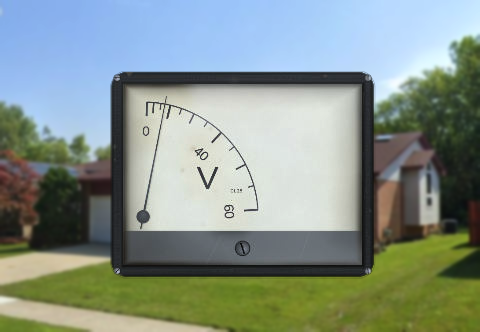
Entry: 17.5,V
